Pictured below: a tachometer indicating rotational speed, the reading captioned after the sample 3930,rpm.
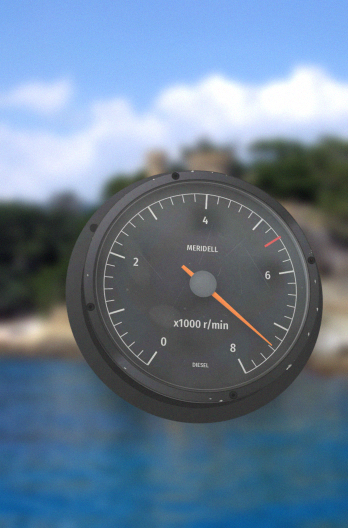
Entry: 7400,rpm
